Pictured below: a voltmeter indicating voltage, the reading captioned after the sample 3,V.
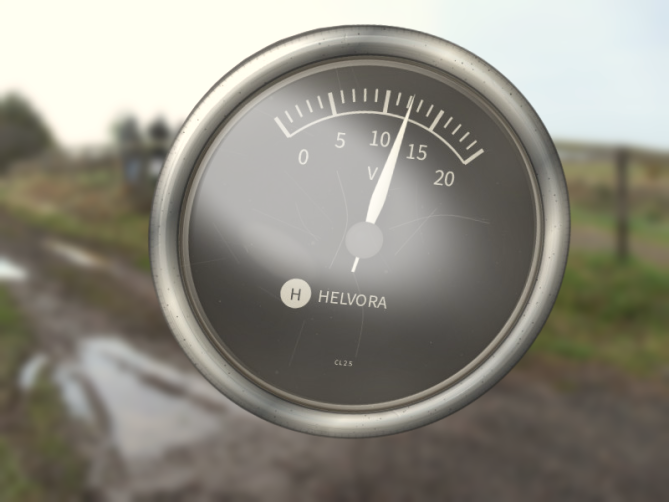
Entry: 12,V
